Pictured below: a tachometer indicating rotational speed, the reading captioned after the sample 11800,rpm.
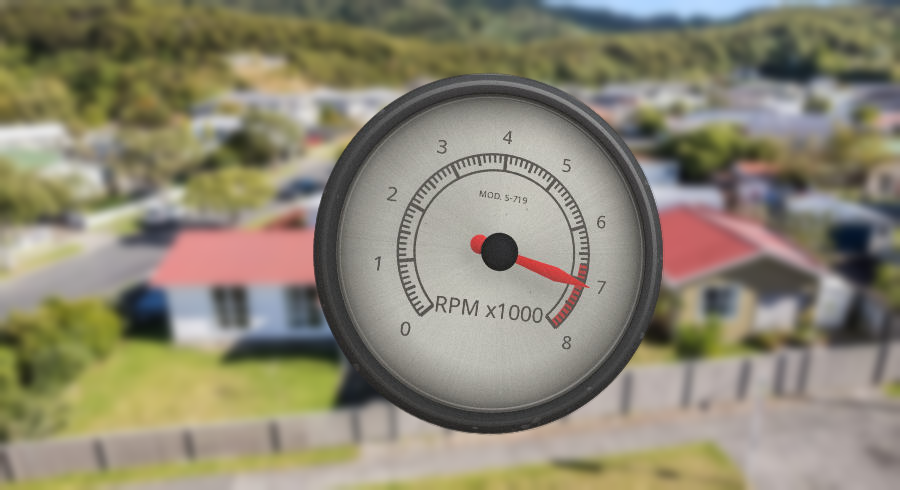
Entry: 7100,rpm
